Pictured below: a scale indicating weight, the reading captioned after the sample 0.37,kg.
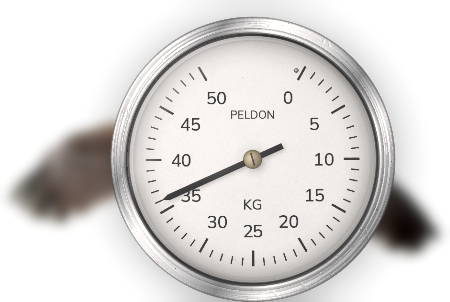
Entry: 36,kg
